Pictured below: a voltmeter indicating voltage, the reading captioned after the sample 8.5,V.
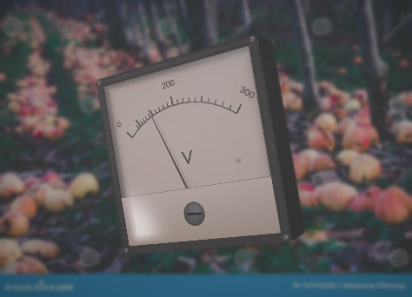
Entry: 150,V
